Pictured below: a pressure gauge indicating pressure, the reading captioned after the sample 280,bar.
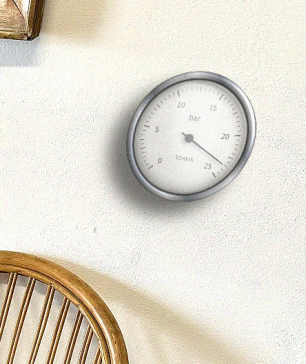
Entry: 23.5,bar
